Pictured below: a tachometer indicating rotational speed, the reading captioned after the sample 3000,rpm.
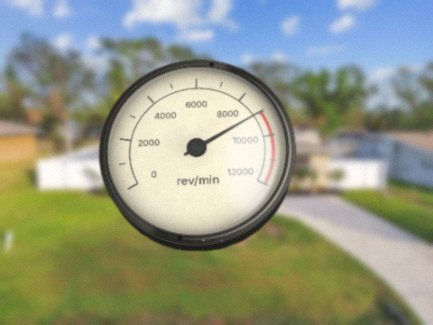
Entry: 9000,rpm
